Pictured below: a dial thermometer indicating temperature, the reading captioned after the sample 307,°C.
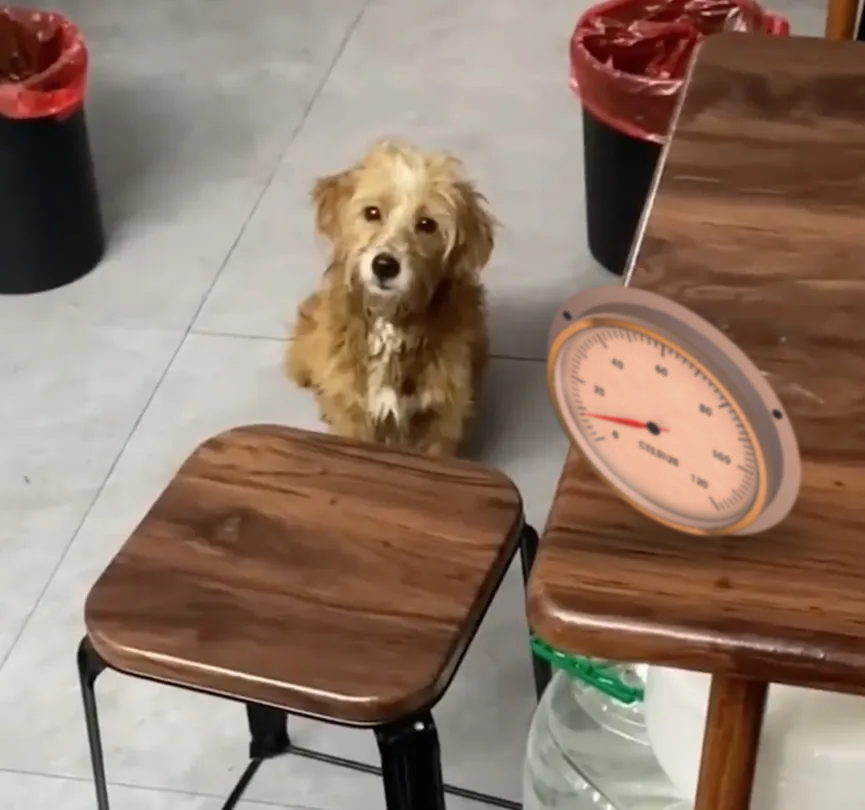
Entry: 10,°C
